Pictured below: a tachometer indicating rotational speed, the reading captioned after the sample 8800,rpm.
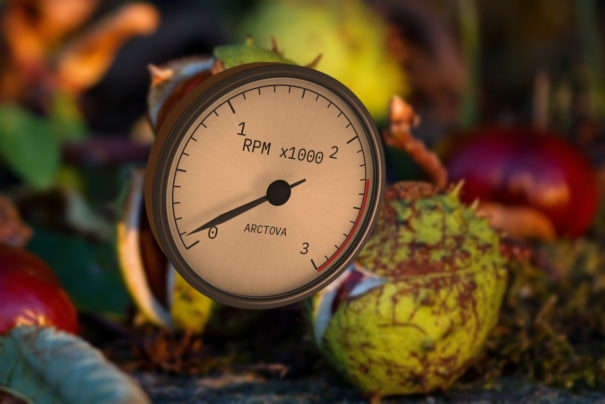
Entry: 100,rpm
